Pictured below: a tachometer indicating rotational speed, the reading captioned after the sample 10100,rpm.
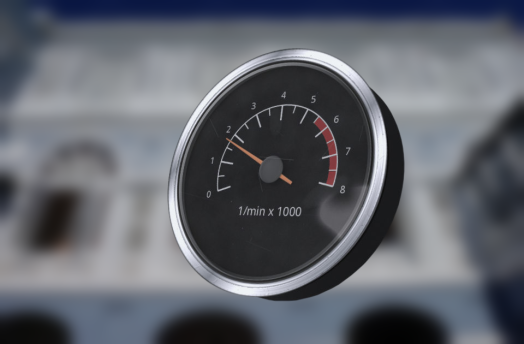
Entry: 1750,rpm
